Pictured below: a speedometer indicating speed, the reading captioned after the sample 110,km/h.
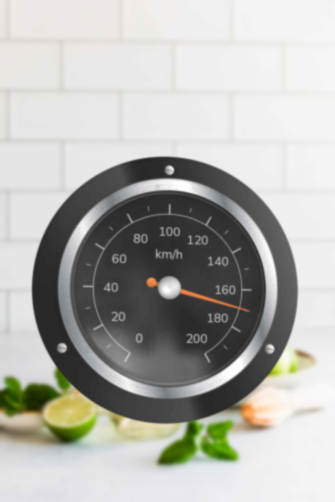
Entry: 170,km/h
